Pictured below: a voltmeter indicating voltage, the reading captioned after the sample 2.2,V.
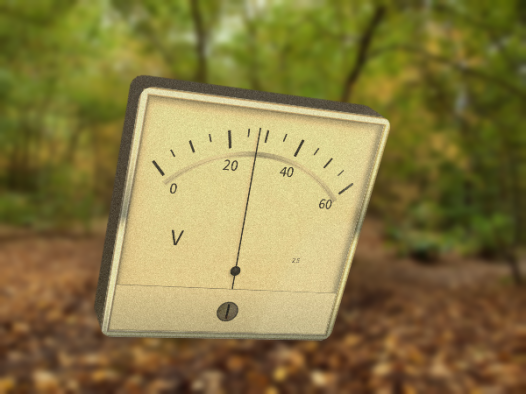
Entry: 27.5,V
